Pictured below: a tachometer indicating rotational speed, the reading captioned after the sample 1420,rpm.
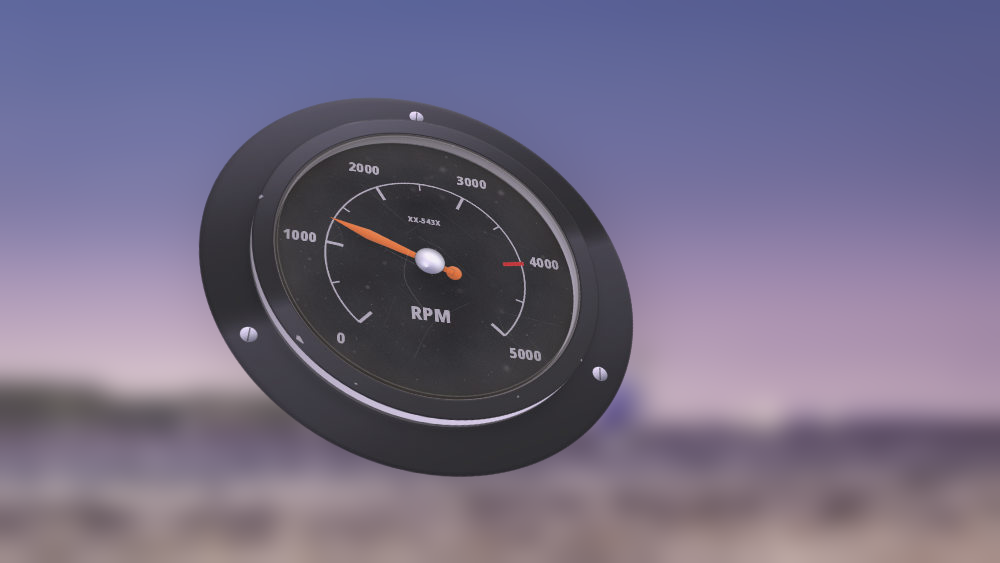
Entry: 1250,rpm
